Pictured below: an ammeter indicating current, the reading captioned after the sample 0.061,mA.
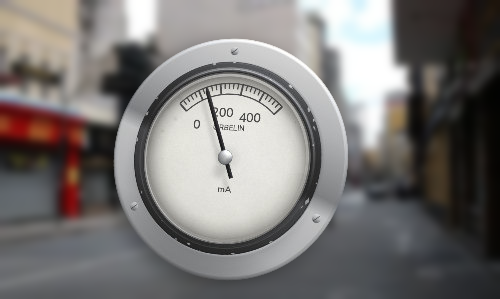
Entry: 140,mA
